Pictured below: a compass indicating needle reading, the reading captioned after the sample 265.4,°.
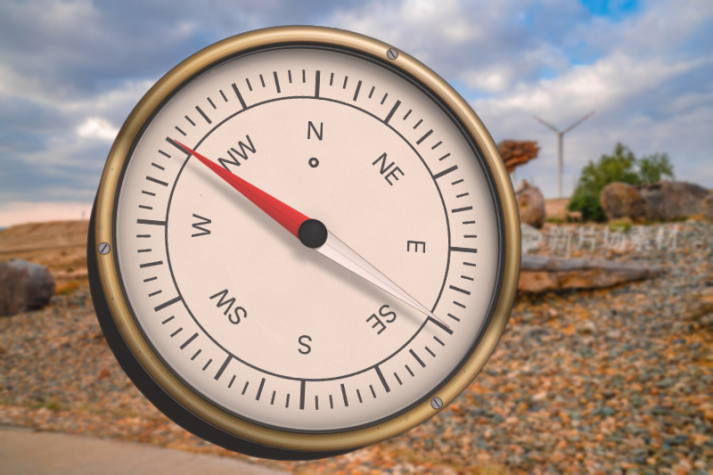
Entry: 300,°
